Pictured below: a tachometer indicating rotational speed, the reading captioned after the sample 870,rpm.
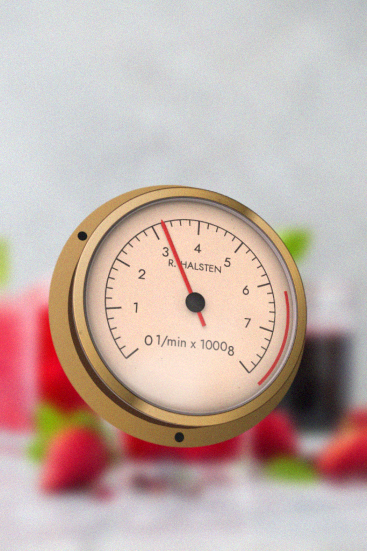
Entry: 3200,rpm
